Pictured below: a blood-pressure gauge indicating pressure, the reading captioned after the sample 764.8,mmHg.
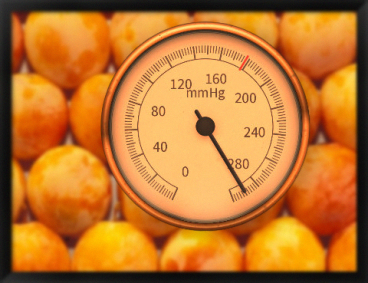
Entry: 290,mmHg
